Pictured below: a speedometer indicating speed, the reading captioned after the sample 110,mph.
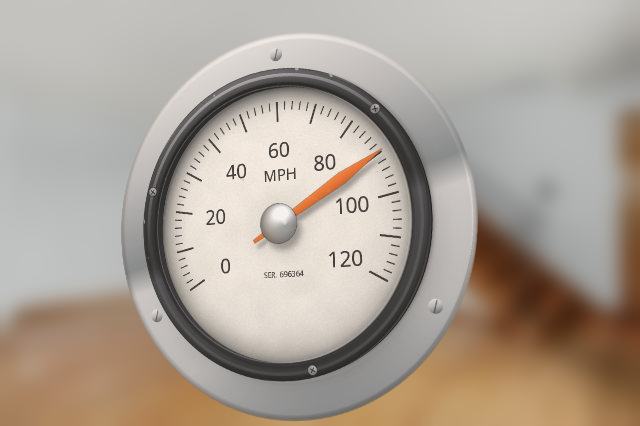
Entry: 90,mph
